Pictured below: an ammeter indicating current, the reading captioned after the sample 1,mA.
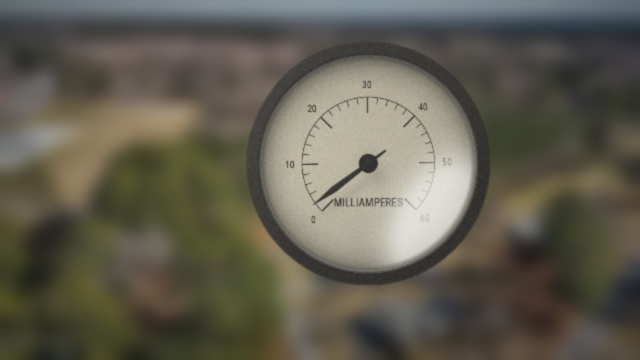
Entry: 2,mA
